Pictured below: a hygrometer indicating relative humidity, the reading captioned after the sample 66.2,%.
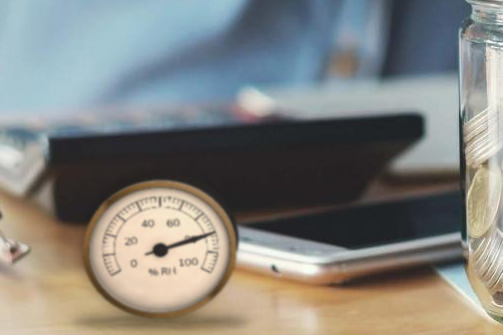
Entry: 80,%
